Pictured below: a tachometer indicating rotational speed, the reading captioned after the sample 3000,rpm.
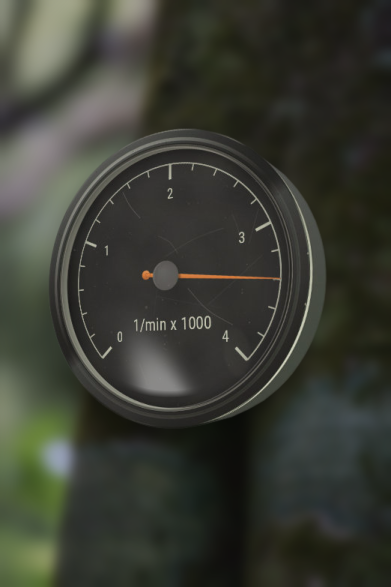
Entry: 3400,rpm
